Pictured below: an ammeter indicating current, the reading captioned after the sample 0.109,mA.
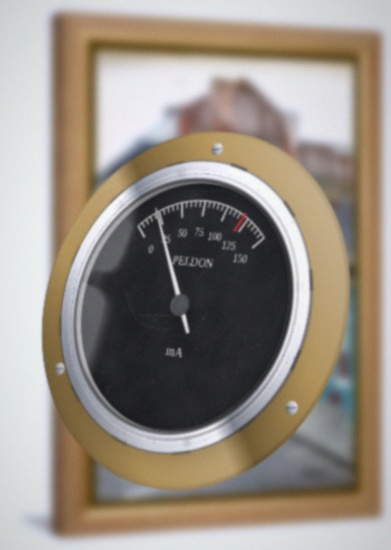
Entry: 25,mA
